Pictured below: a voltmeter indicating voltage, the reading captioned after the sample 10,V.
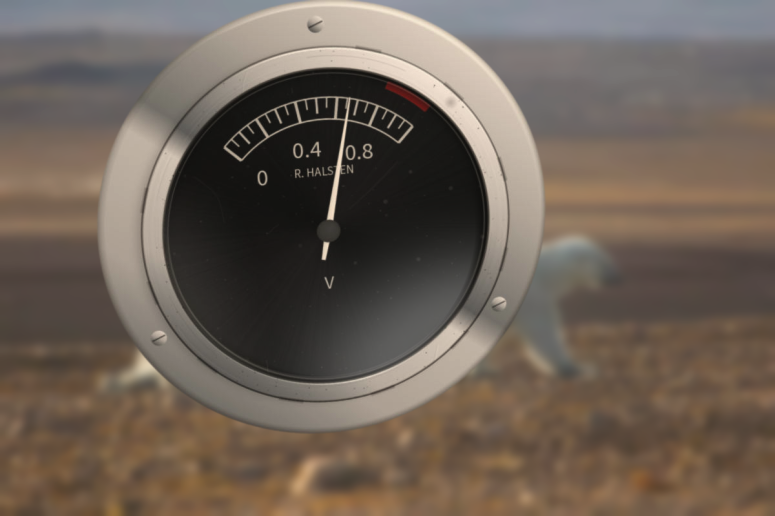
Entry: 0.65,V
